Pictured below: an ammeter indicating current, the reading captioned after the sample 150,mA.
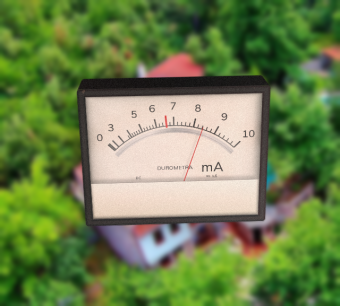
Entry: 8.4,mA
